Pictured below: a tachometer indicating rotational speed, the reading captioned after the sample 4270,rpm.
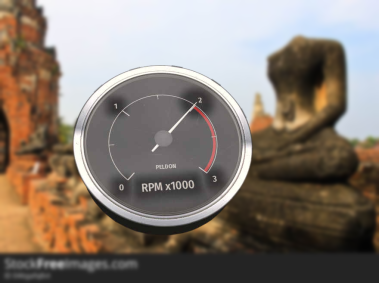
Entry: 2000,rpm
